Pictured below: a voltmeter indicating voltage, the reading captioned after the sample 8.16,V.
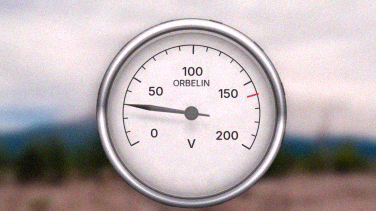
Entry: 30,V
